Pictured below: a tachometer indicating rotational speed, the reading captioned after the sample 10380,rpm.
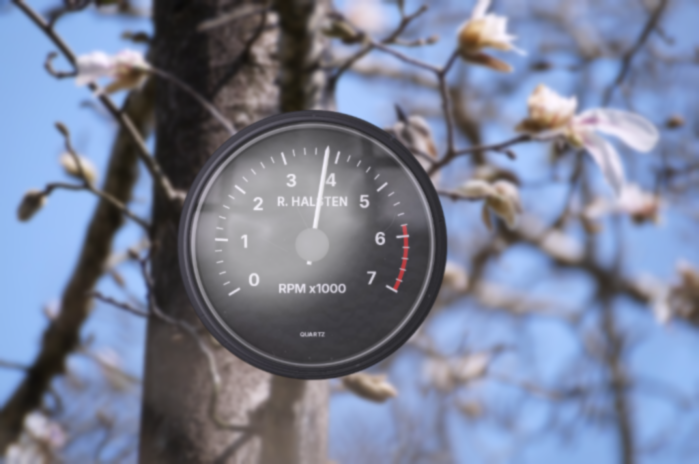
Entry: 3800,rpm
